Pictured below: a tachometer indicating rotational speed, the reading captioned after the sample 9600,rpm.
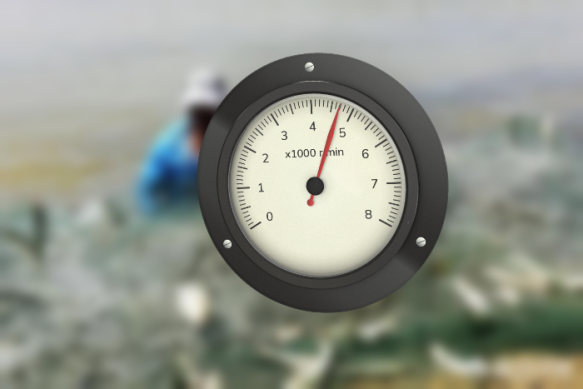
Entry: 4700,rpm
